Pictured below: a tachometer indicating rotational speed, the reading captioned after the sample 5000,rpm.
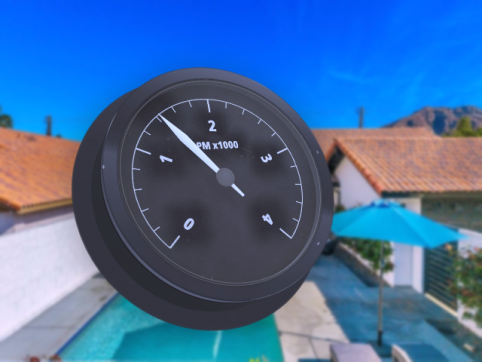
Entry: 1400,rpm
